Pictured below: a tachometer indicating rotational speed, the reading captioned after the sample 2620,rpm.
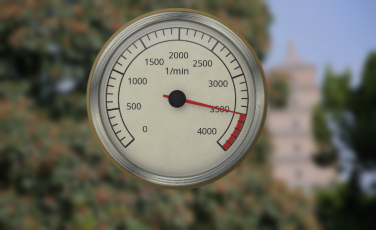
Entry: 3500,rpm
